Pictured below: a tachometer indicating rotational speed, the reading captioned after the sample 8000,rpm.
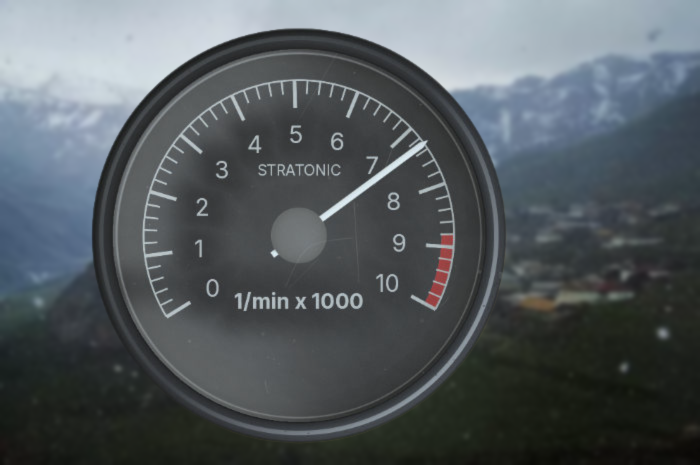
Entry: 7300,rpm
